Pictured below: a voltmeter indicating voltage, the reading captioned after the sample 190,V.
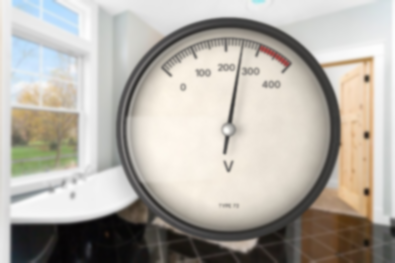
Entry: 250,V
